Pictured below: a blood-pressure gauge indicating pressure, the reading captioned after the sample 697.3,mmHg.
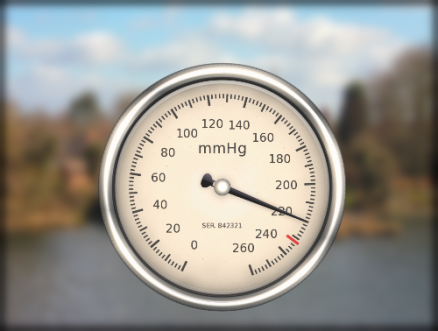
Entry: 220,mmHg
